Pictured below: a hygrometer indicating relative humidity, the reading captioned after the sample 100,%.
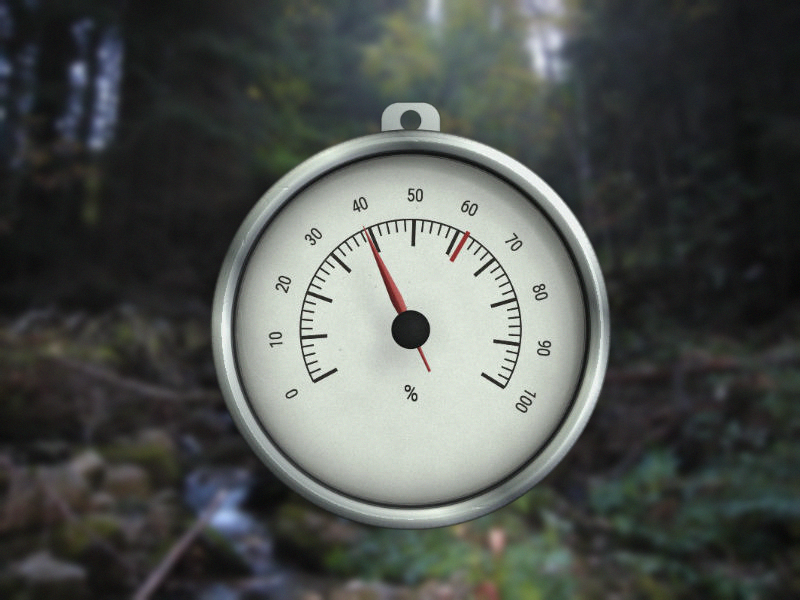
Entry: 39,%
